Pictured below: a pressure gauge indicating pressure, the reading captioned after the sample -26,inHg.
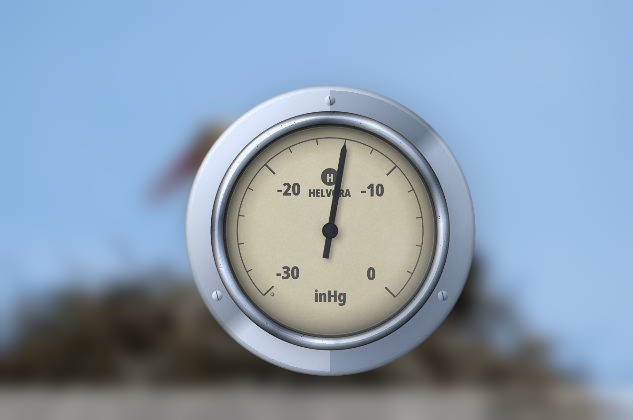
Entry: -14,inHg
